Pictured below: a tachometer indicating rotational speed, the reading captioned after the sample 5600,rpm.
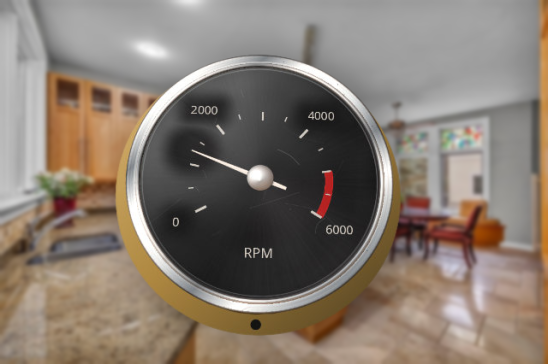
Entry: 1250,rpm
